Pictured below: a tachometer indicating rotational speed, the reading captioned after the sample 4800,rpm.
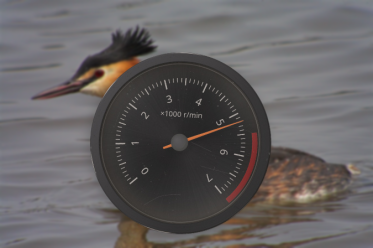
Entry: 5200,rpm
